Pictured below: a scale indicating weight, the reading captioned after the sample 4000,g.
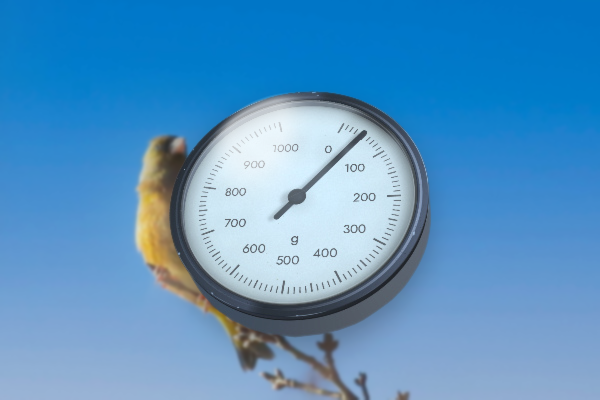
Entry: 50,g
